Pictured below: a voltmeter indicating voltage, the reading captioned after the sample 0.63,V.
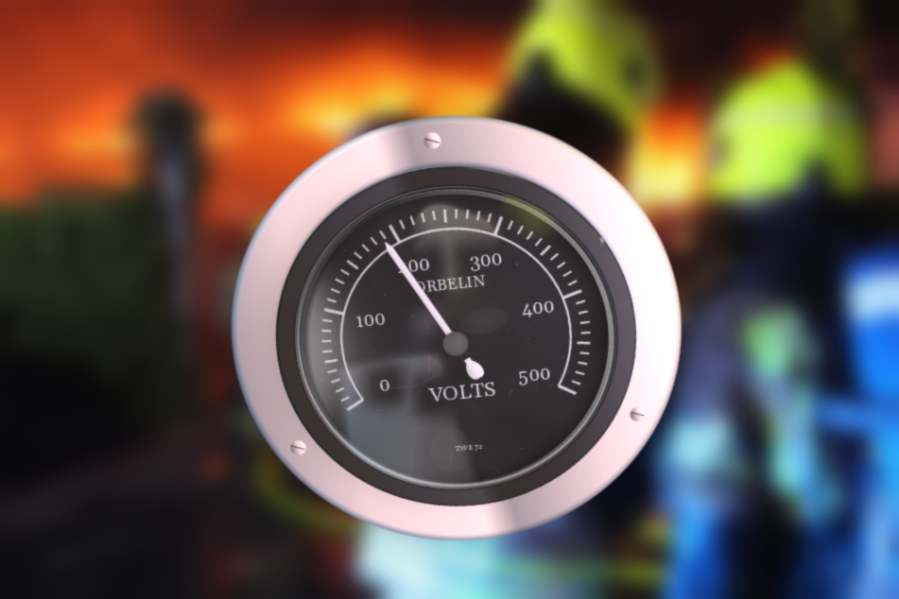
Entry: 190,V
